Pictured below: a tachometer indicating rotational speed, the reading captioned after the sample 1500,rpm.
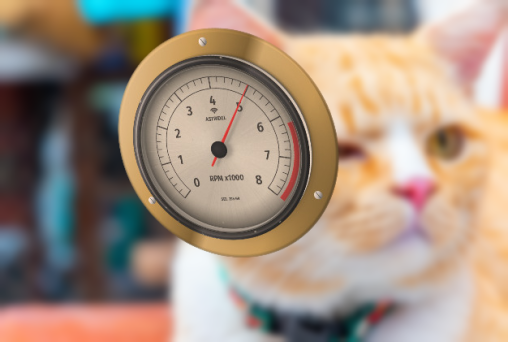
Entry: 5000,rpm
